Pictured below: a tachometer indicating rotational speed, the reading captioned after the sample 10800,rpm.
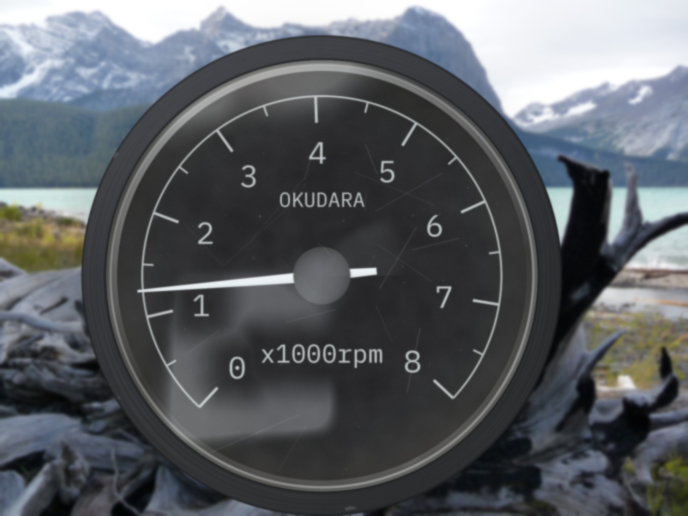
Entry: 1250,rpm
